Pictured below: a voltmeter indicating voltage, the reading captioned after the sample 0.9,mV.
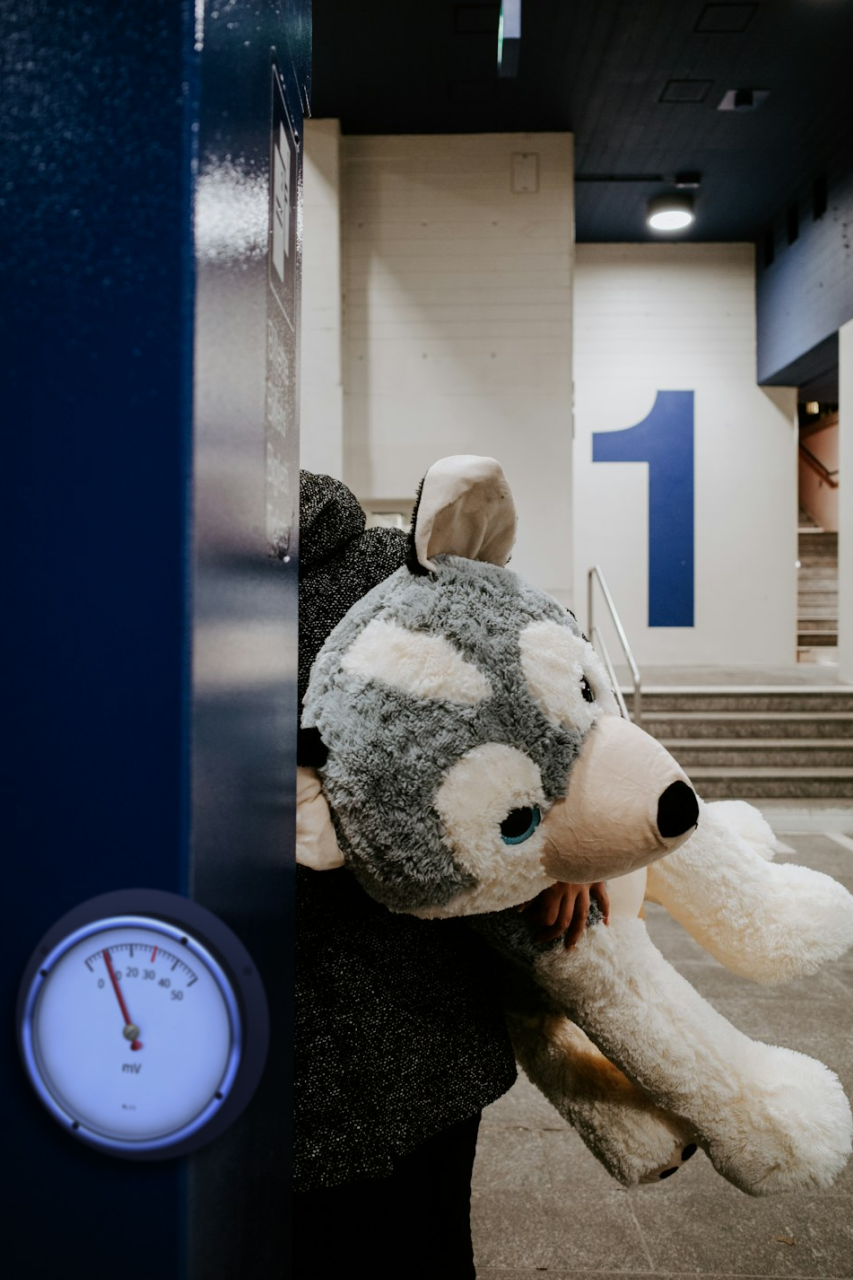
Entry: 10,mV
